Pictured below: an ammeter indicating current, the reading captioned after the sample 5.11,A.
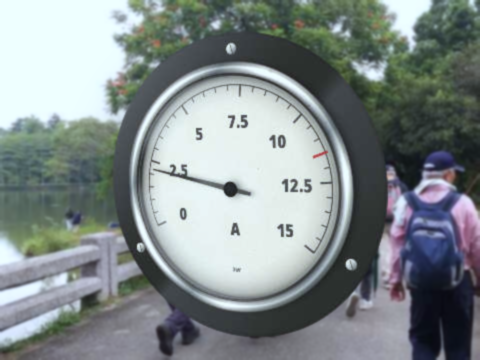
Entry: 2.25,A
